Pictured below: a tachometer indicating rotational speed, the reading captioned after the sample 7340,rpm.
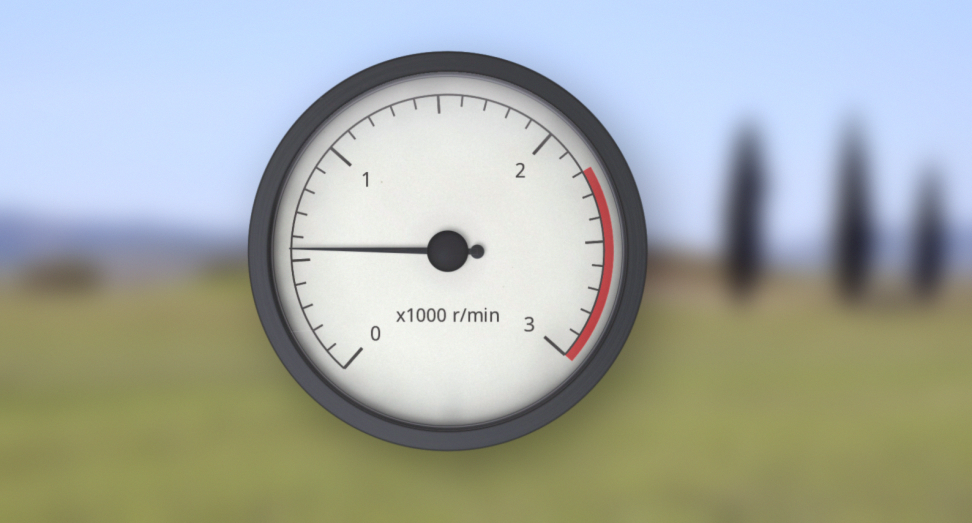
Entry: 550,rpm
